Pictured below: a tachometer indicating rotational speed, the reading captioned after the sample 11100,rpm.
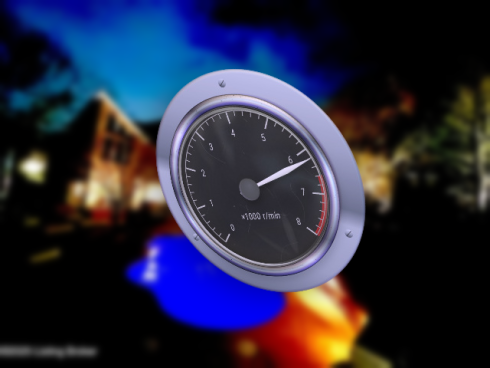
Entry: 6200,rpm
